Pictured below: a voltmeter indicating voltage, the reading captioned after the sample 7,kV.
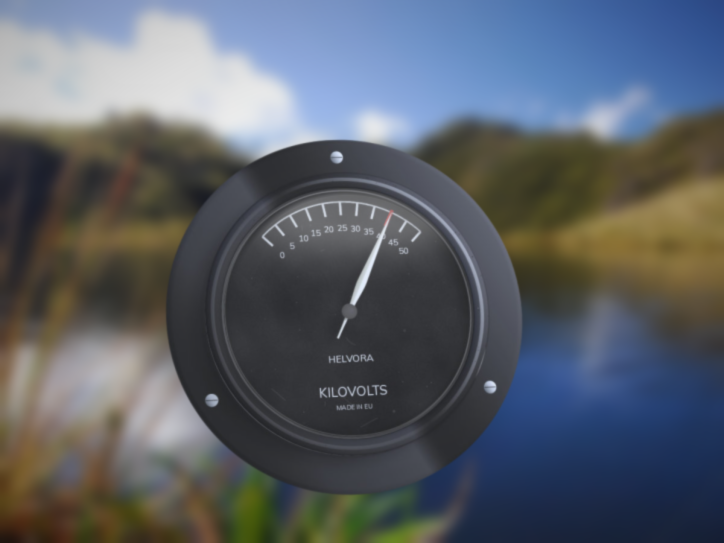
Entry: 40,kV
